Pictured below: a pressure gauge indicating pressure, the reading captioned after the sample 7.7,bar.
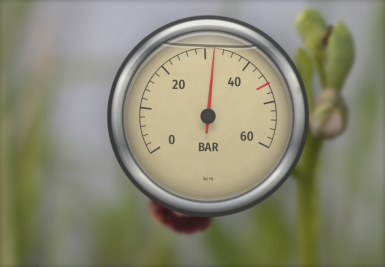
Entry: 32,bar
